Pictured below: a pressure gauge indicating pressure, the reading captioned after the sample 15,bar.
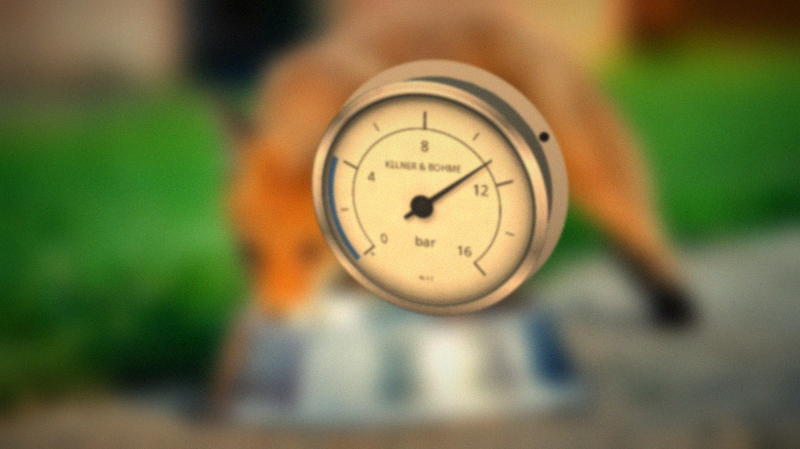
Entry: 11,bar
